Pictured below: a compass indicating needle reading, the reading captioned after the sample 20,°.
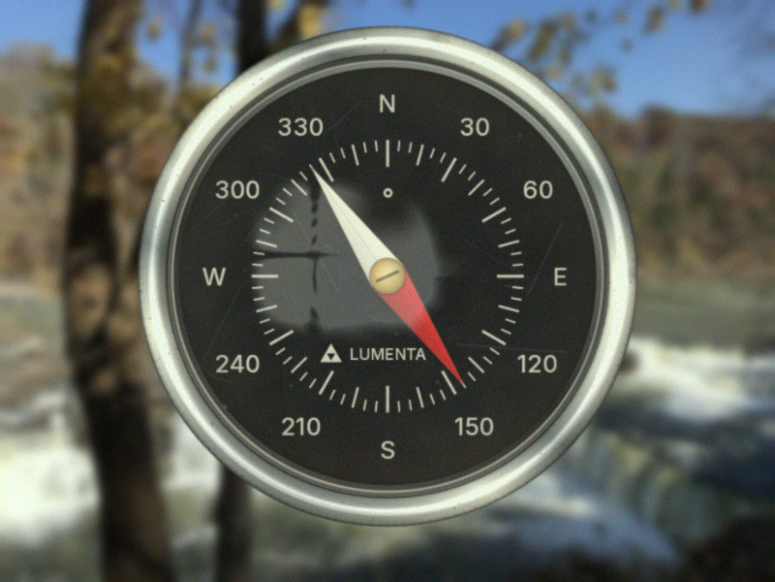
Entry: 145,°
